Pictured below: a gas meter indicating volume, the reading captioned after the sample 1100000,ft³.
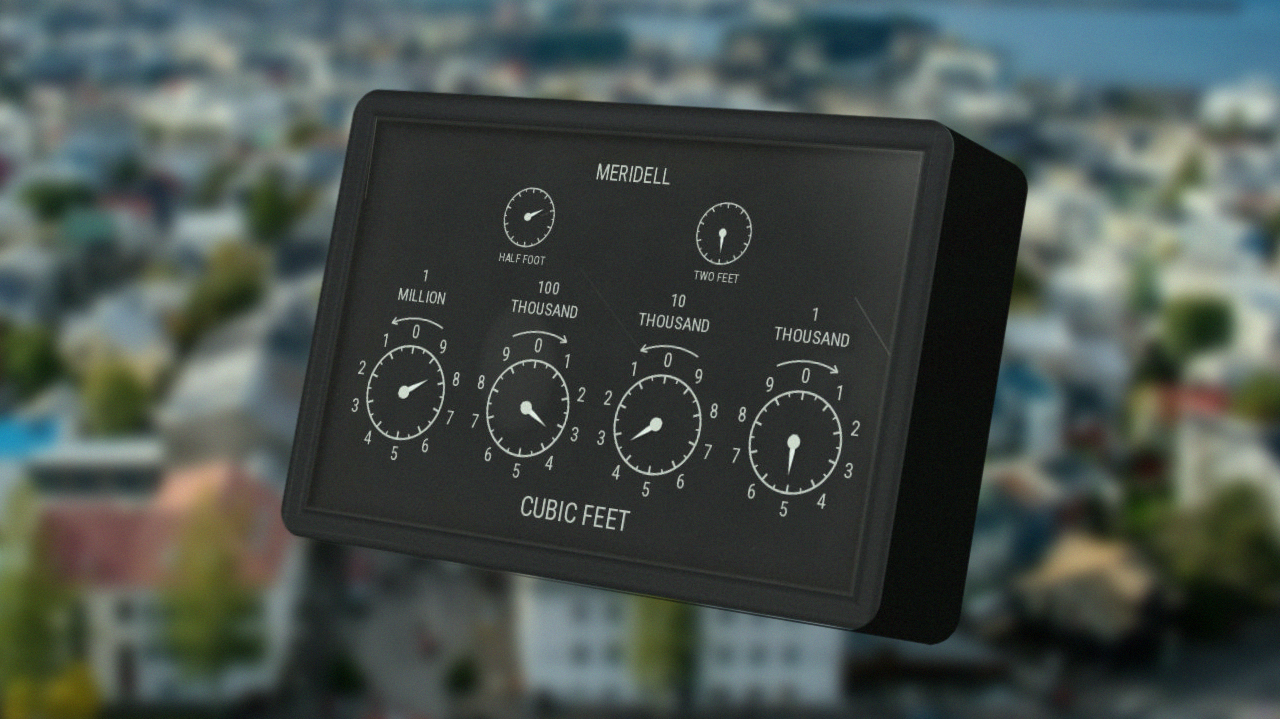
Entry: 833500,ft³
